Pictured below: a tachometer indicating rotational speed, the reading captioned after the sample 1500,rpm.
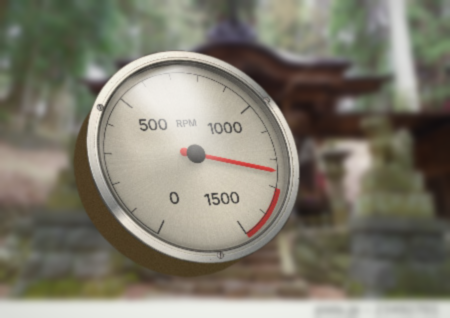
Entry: 1250,rpm
